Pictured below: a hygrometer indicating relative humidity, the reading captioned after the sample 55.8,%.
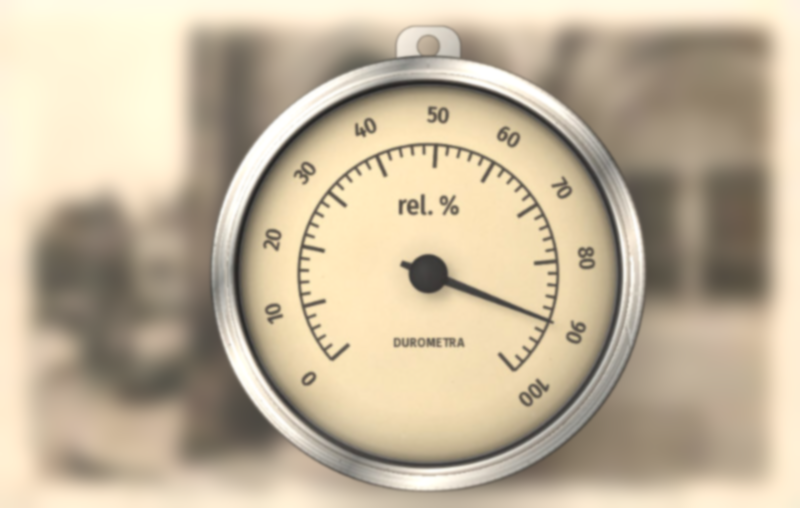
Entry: 90,%
